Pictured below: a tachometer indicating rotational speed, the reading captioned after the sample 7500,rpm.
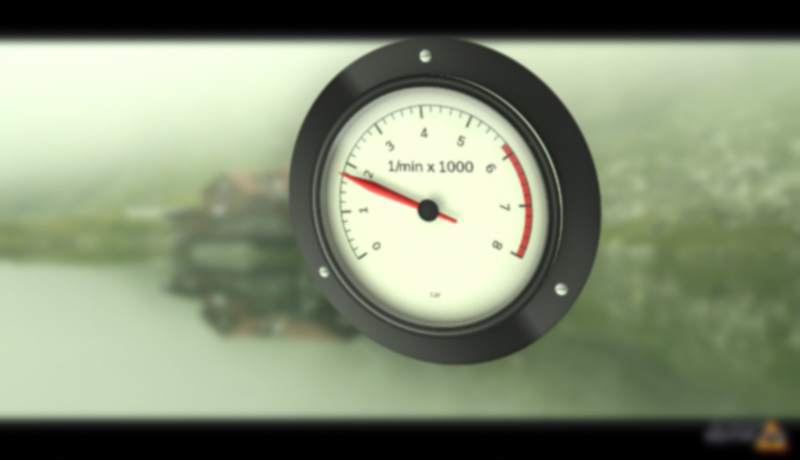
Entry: 1800,rpm
